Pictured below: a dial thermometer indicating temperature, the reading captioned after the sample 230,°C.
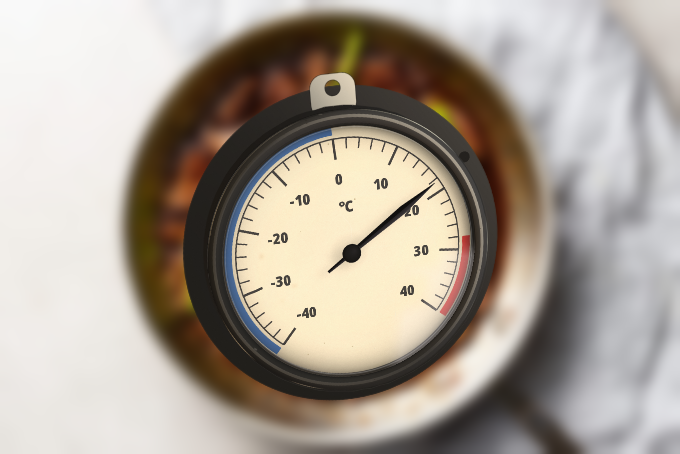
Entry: 18,°C
